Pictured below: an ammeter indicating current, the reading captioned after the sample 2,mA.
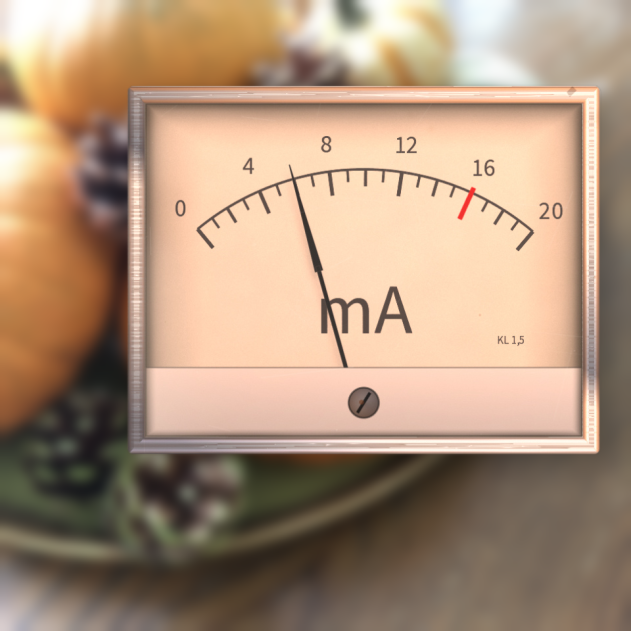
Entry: 6,mA
